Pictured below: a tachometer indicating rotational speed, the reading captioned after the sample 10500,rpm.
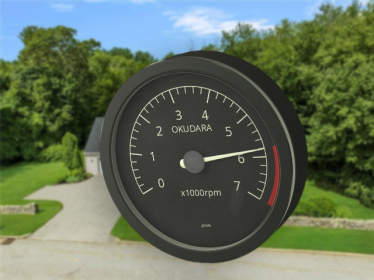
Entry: 5800,rpm
